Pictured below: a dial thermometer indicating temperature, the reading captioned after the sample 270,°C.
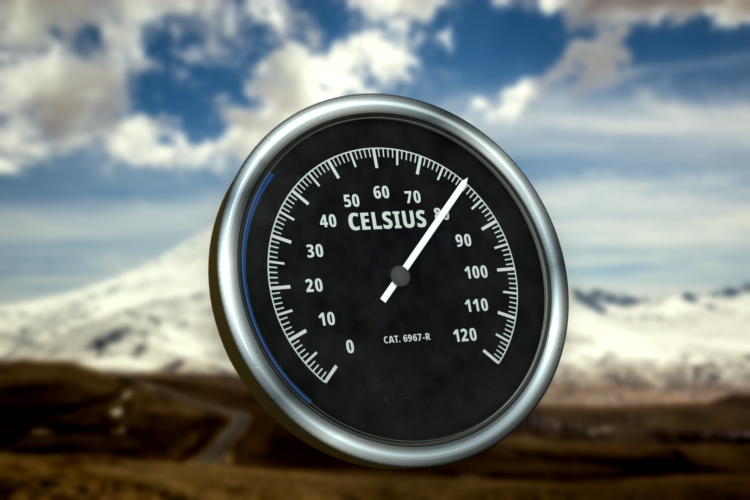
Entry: 80,°C
